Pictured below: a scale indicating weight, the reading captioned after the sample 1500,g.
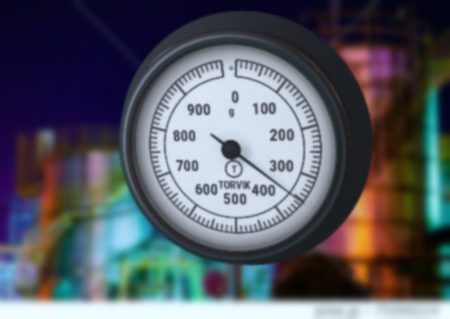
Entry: 350,g
